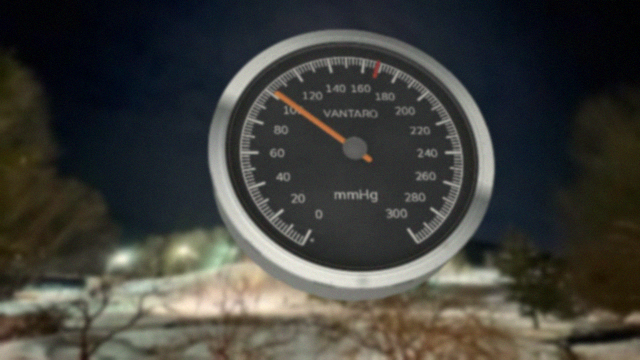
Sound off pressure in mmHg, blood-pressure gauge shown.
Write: 100 mmHg
